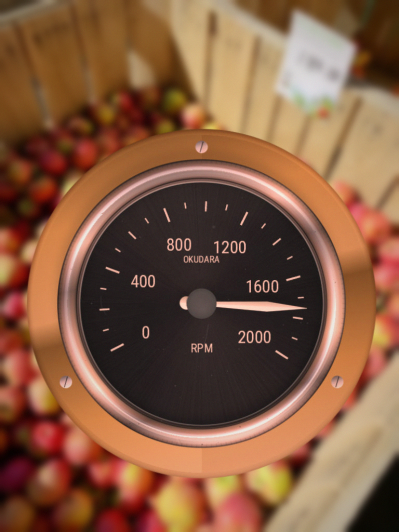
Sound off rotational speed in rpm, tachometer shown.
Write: 1750 rpm
